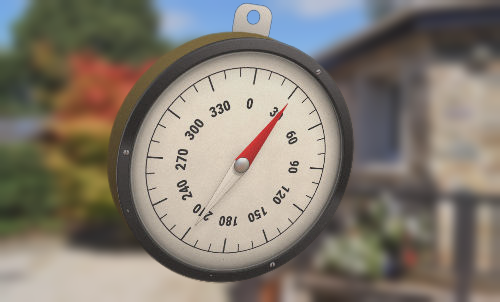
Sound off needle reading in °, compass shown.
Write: 30 °
